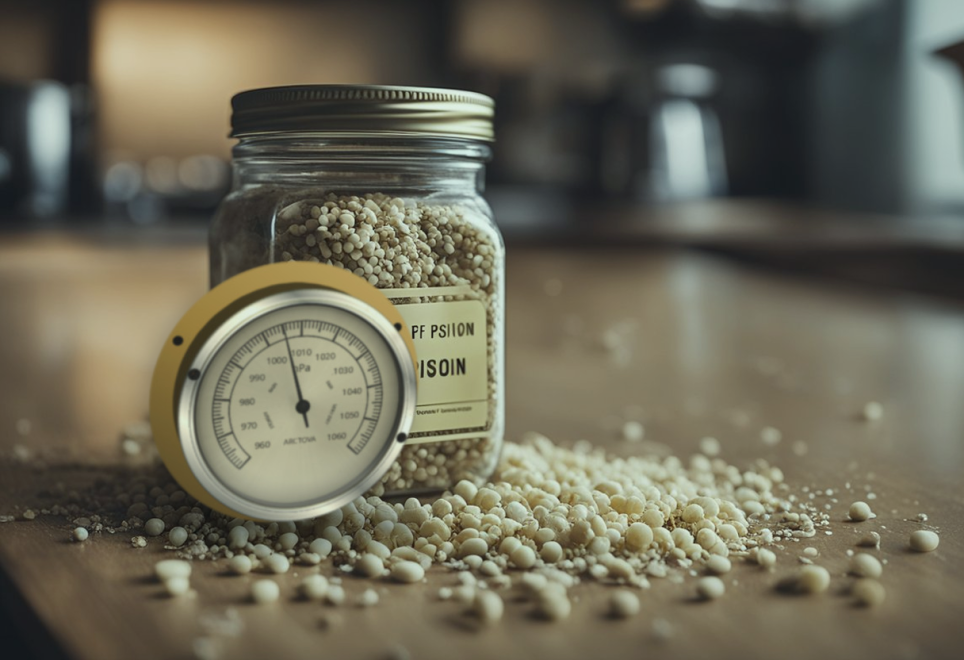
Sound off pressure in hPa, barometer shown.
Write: 1005 hPa
